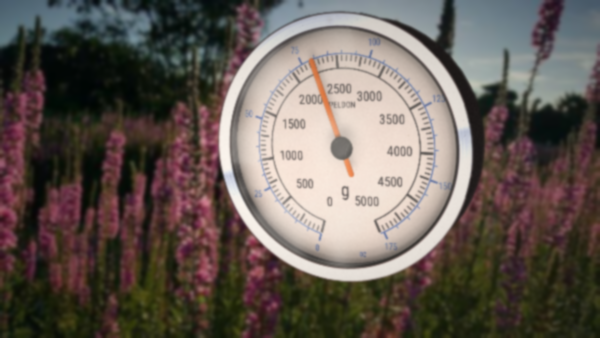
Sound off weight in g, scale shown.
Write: 2250 g
